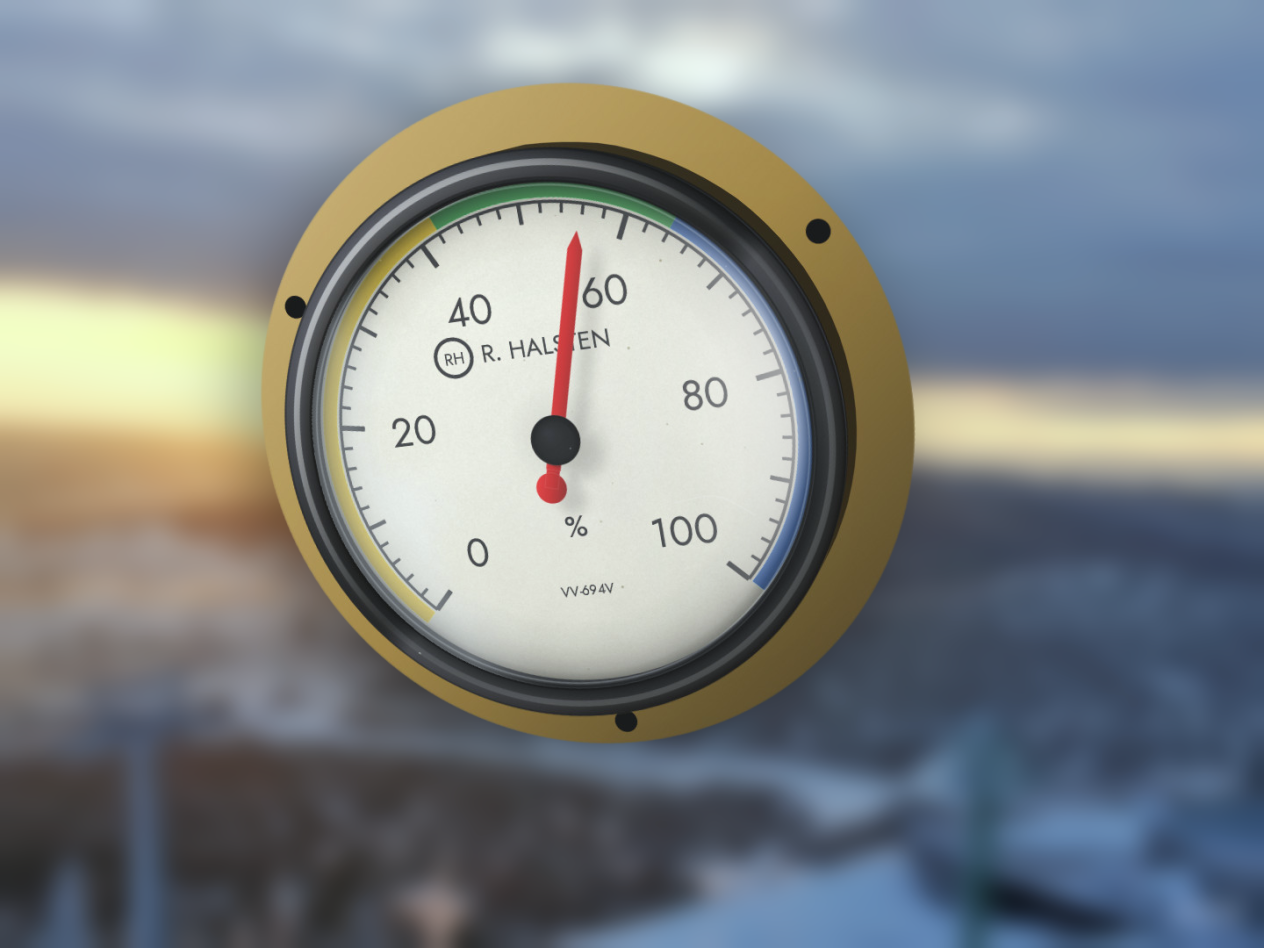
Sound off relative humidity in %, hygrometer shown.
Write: 56 %
